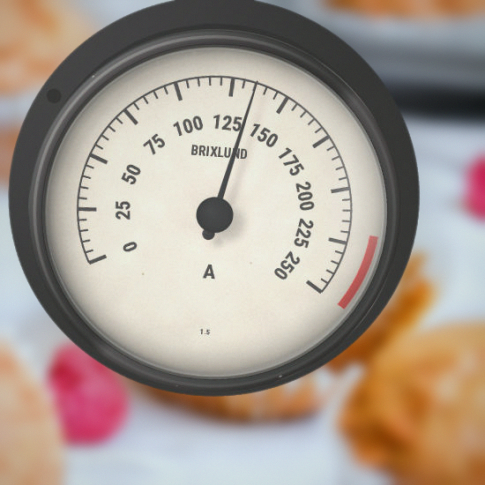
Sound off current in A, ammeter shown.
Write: 135 A
